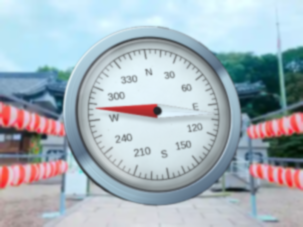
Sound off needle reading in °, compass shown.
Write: 280 °
